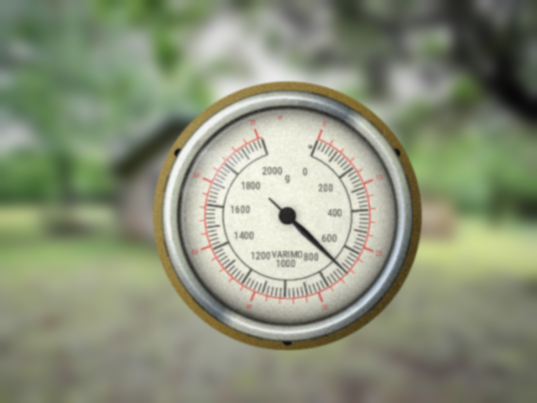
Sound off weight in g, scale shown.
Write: 700 g
